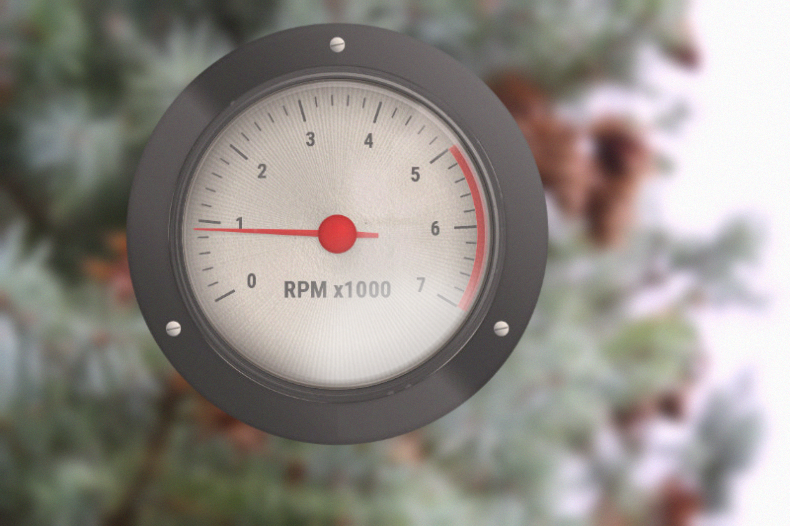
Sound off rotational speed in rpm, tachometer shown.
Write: 900 rpm
